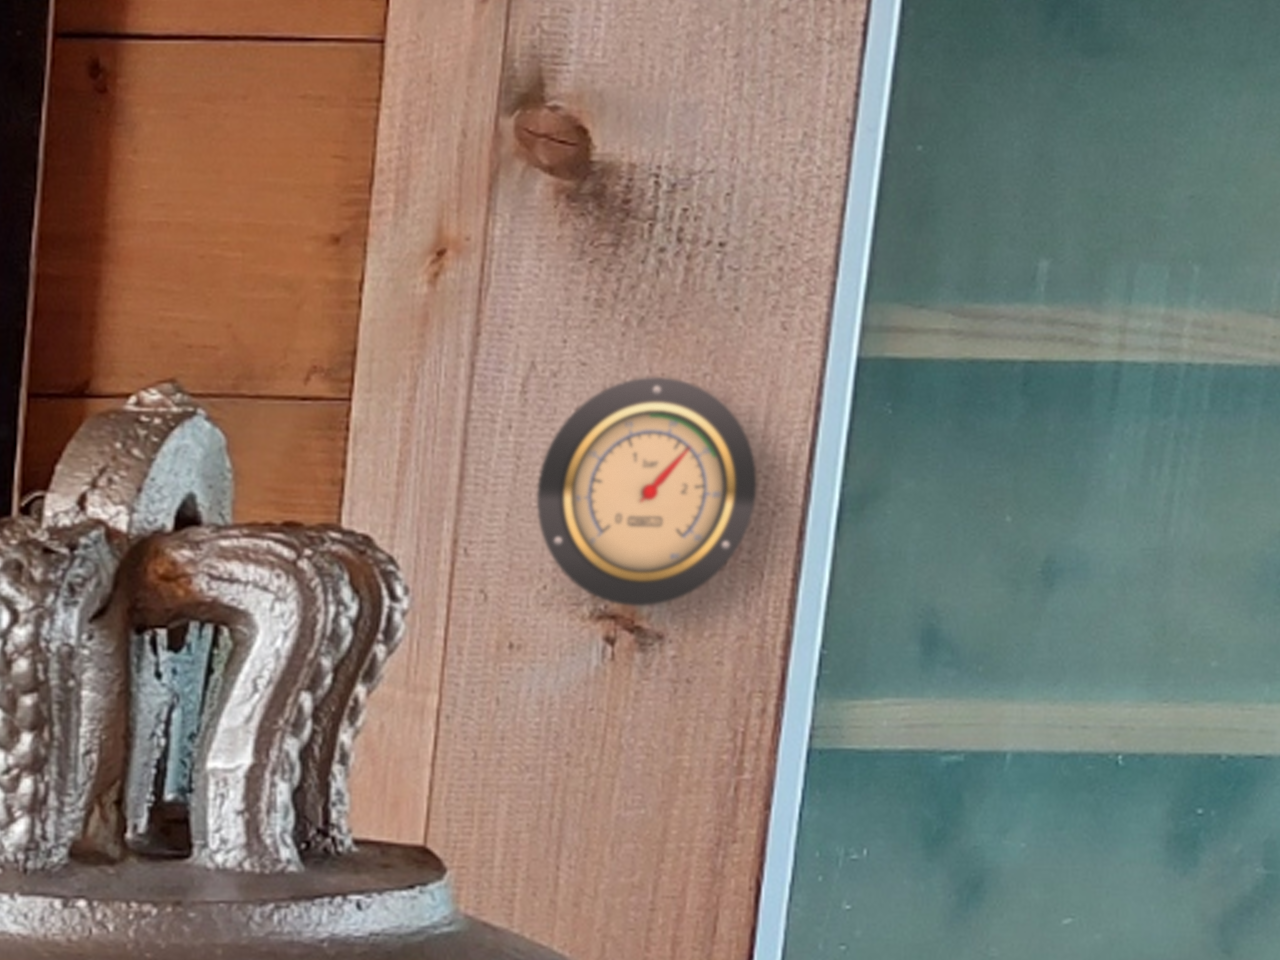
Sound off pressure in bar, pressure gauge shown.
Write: 1.6 bar
